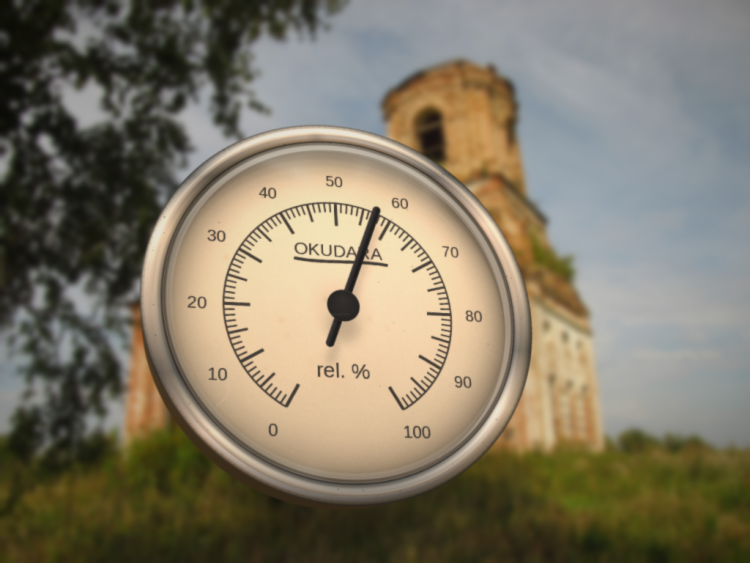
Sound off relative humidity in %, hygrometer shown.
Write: 57 %
